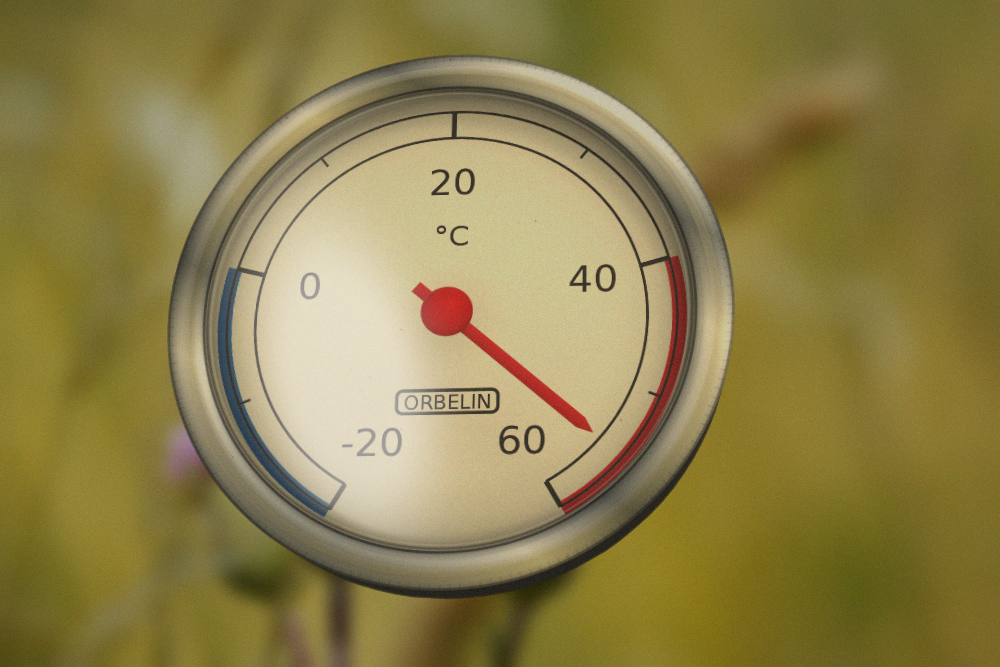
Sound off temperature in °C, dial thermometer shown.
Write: 55 °C
